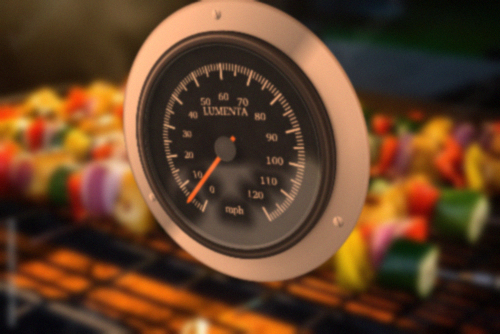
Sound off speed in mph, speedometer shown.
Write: 5 mph
